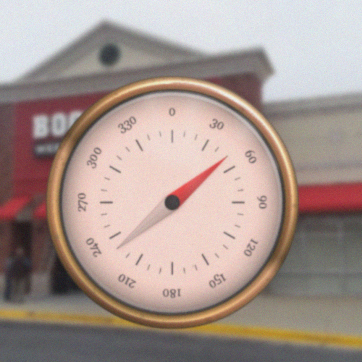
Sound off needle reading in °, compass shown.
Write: 50 °
